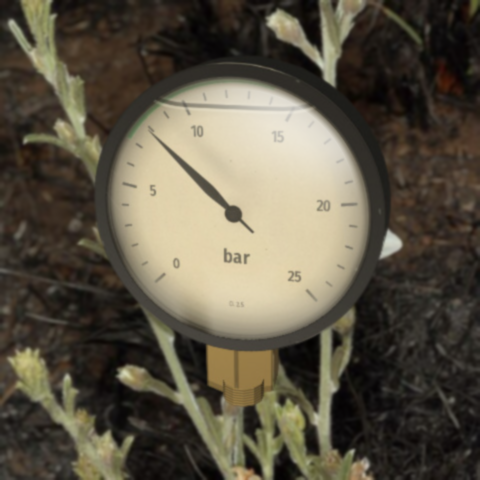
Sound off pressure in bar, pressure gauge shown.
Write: 8 bar
